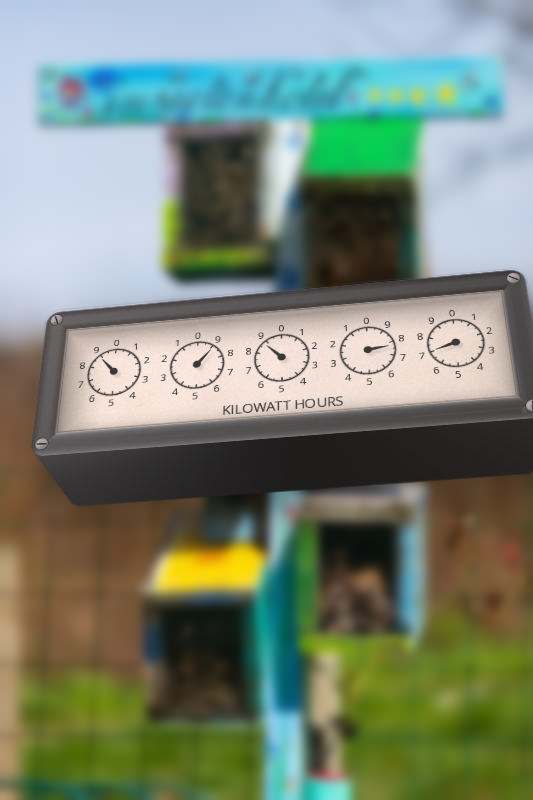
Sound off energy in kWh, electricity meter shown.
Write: 88877 kWh
